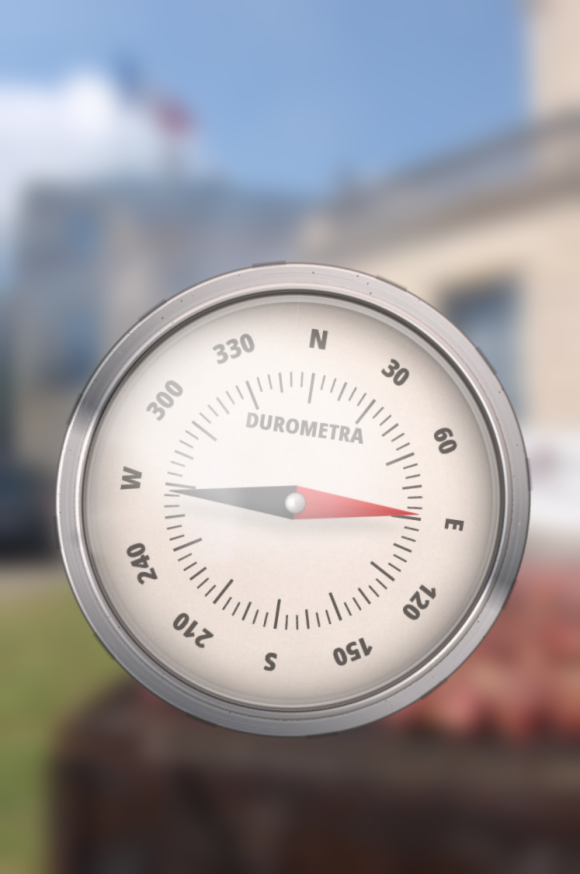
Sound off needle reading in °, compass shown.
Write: 87.5 °
